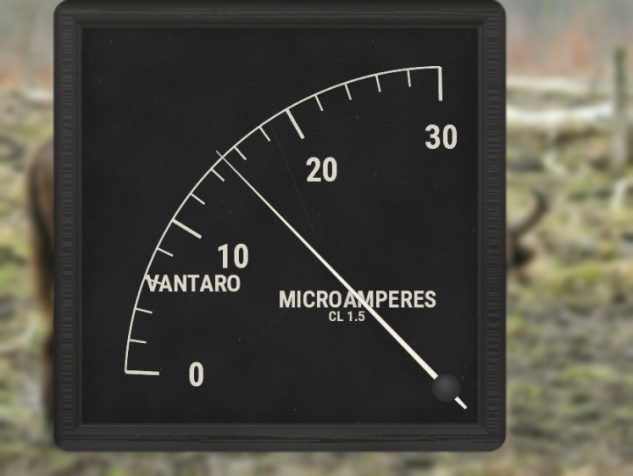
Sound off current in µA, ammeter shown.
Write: 15 µA
